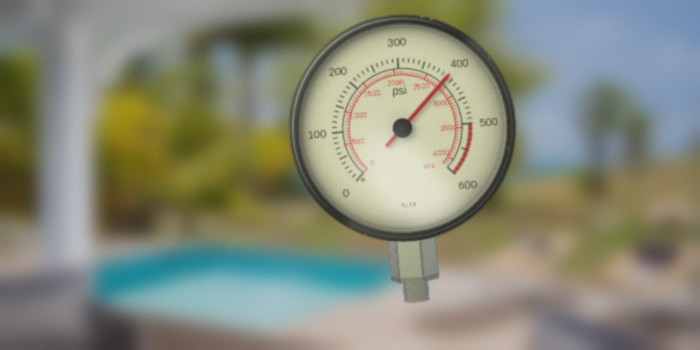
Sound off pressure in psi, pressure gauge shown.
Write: 400 psi
